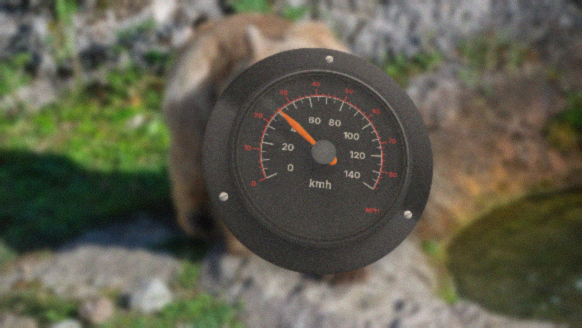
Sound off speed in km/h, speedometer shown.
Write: 40 km/h
